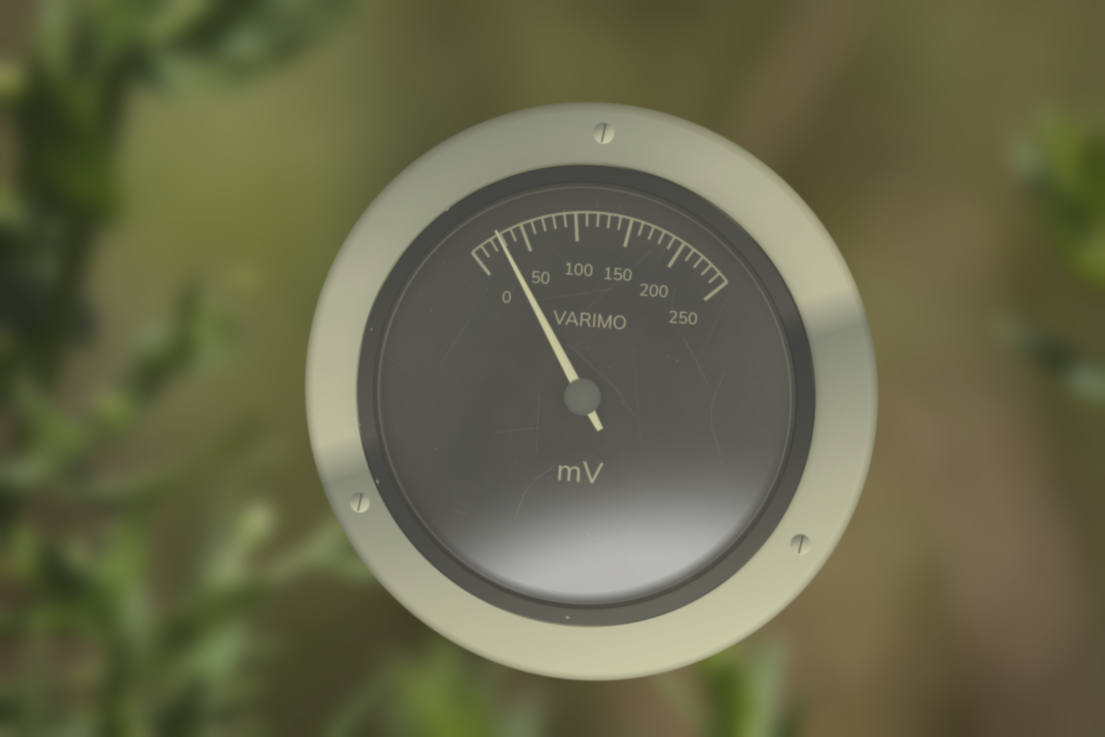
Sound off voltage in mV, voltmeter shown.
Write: 30 mV
